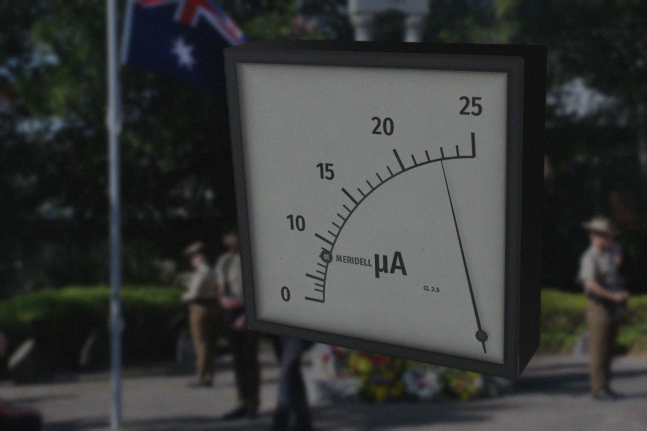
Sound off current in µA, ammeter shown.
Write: 23 µA
